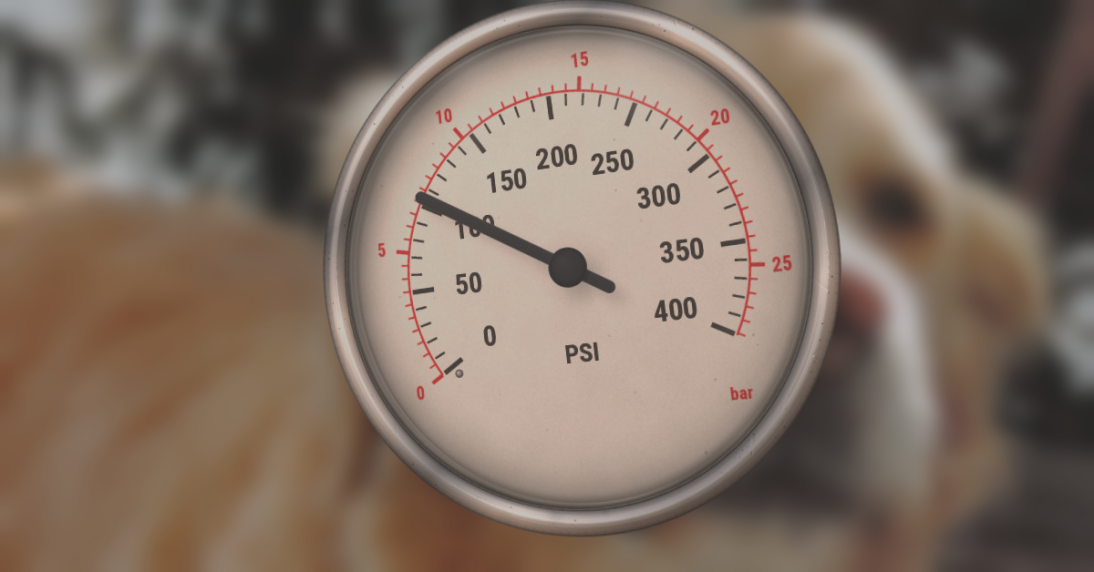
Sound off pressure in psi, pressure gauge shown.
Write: 105 psi
